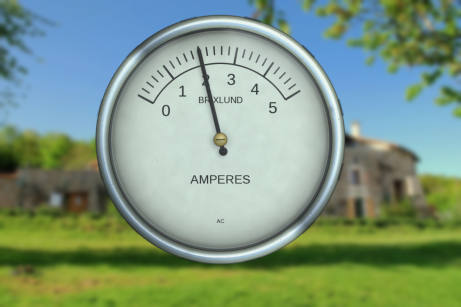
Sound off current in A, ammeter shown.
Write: 2 A
